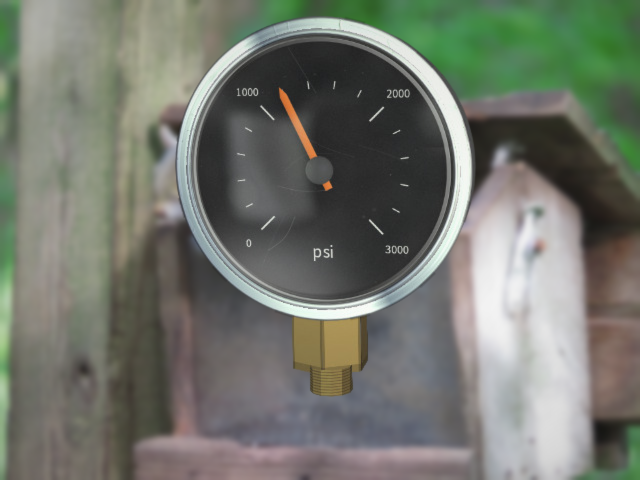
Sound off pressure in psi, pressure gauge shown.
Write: 1200 psi
